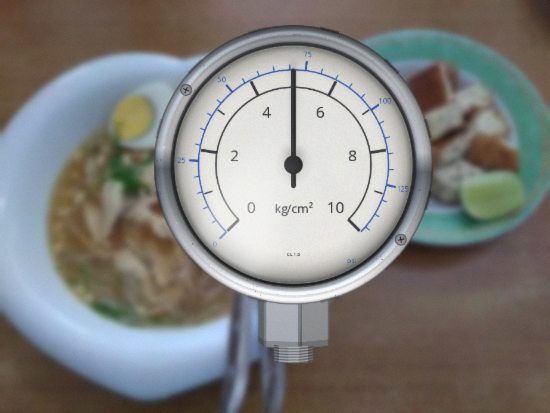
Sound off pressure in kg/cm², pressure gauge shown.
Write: 5 kg/cm²
